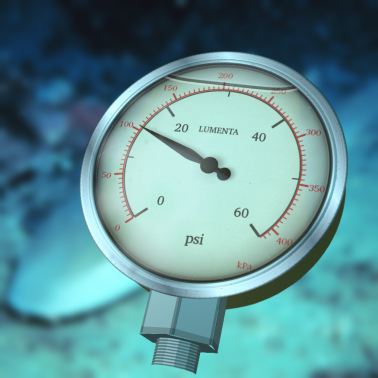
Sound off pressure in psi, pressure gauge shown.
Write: 15 psi
